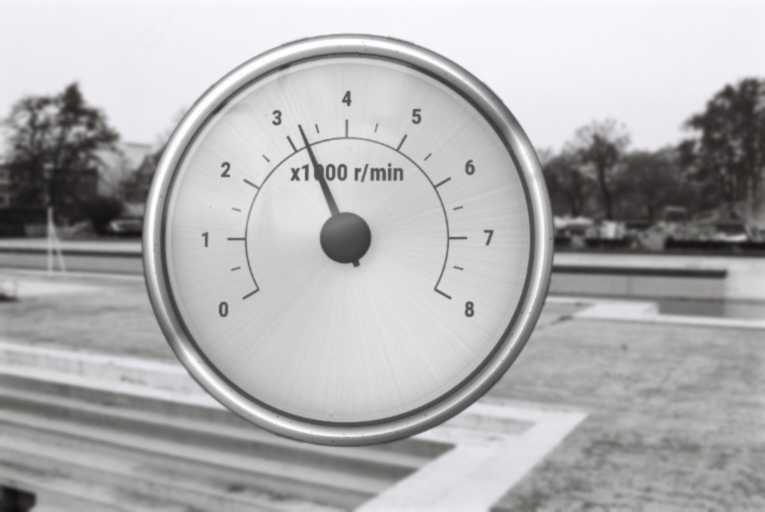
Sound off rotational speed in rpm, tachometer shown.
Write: 3250 rpm
